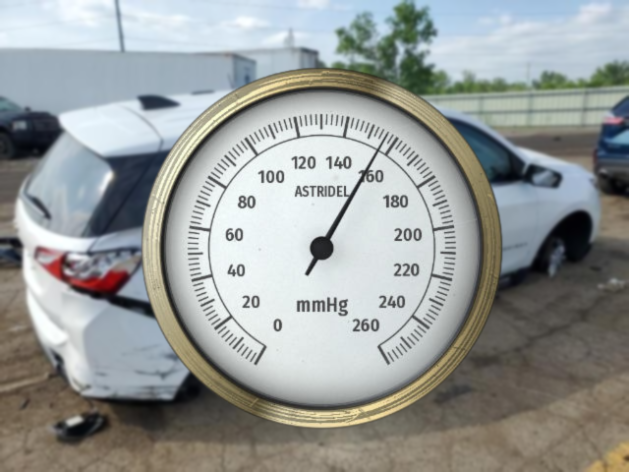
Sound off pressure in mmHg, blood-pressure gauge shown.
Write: 156 mmHg
